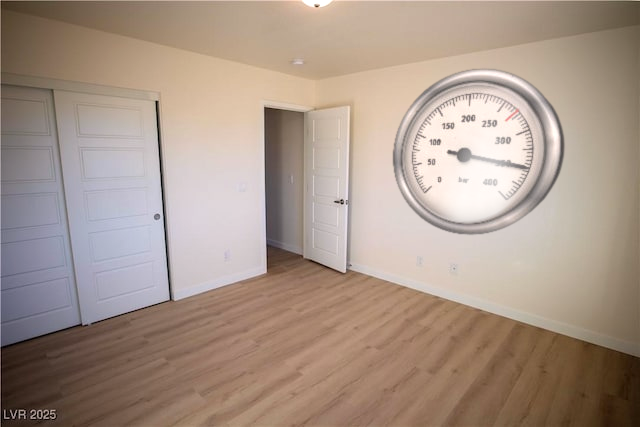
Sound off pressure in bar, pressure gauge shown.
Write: 350 bar
